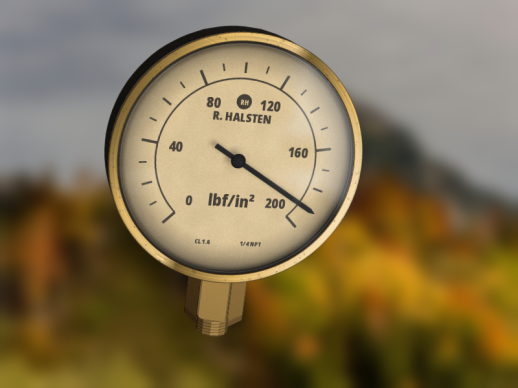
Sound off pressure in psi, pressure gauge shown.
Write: 190 psi
